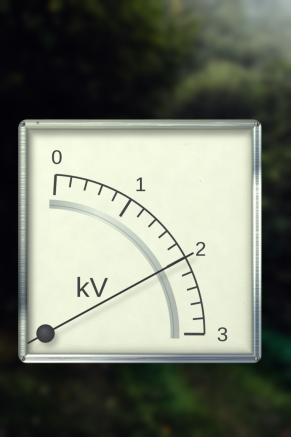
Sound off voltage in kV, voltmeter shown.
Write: 2 kV
